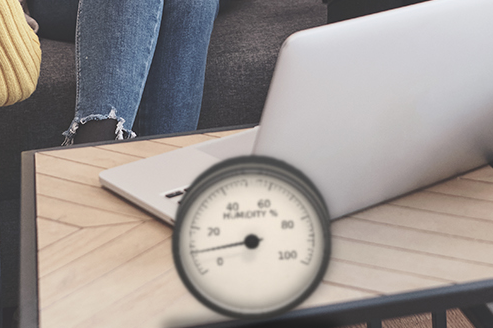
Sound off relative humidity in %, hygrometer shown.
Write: 10 %
